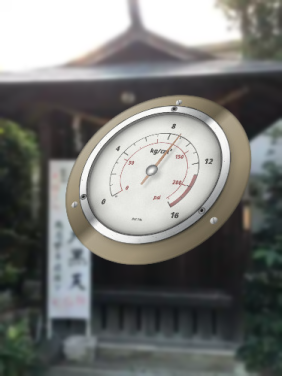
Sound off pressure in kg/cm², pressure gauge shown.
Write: 9 kg/cm²
